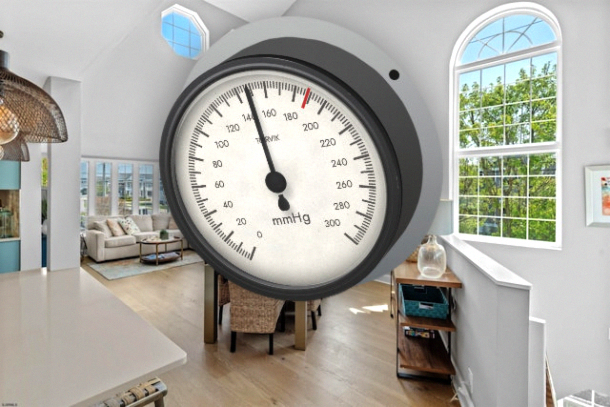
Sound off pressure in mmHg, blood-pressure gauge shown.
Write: 150 mmHg
